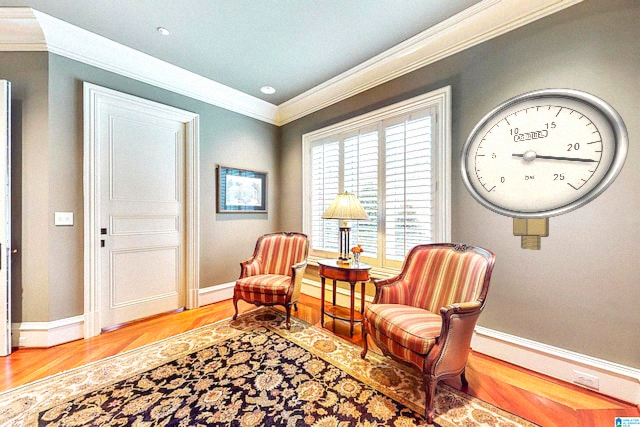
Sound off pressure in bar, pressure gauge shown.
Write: 22 bar
